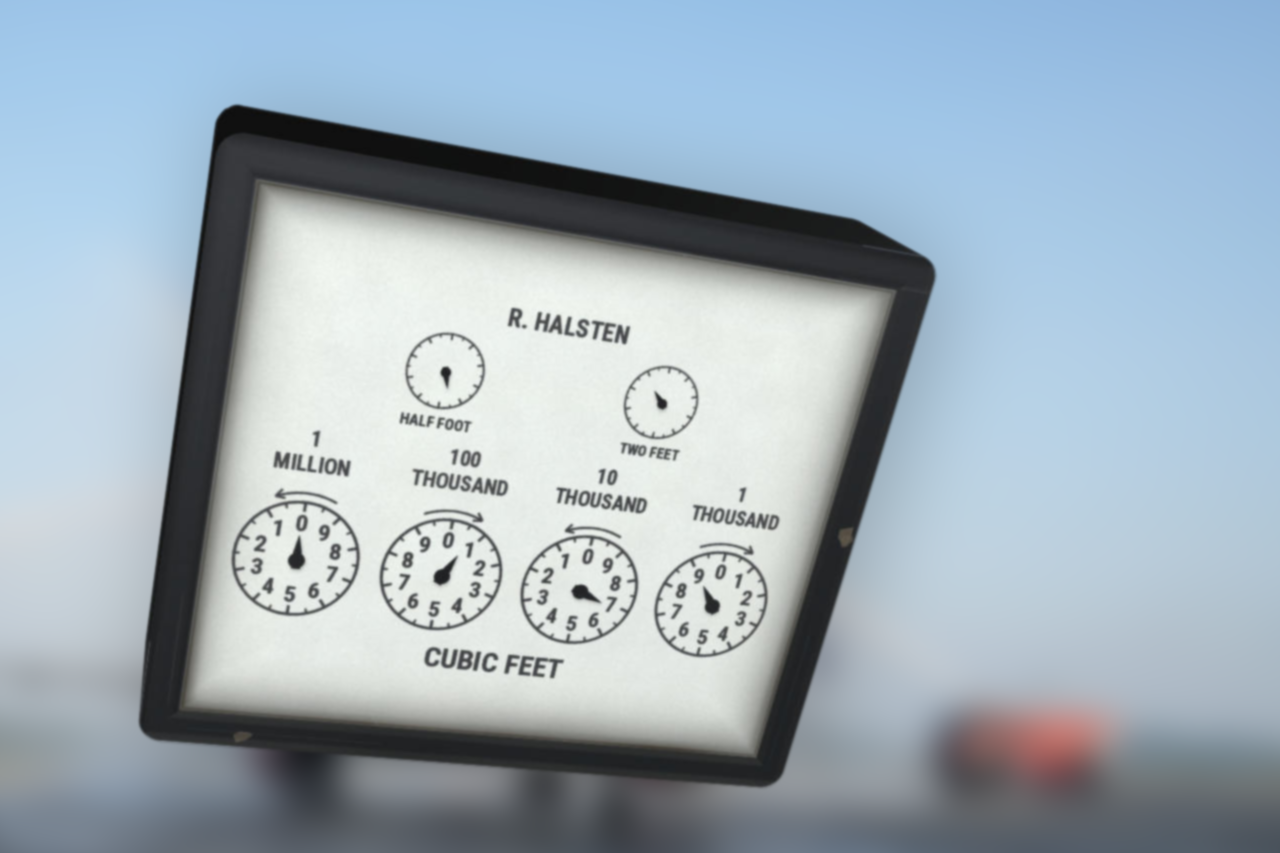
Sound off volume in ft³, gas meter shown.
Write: 6900 ft³
